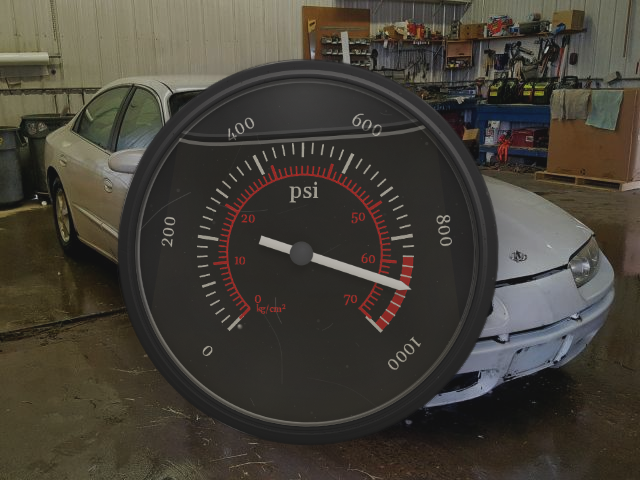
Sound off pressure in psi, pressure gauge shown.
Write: 900 psi
